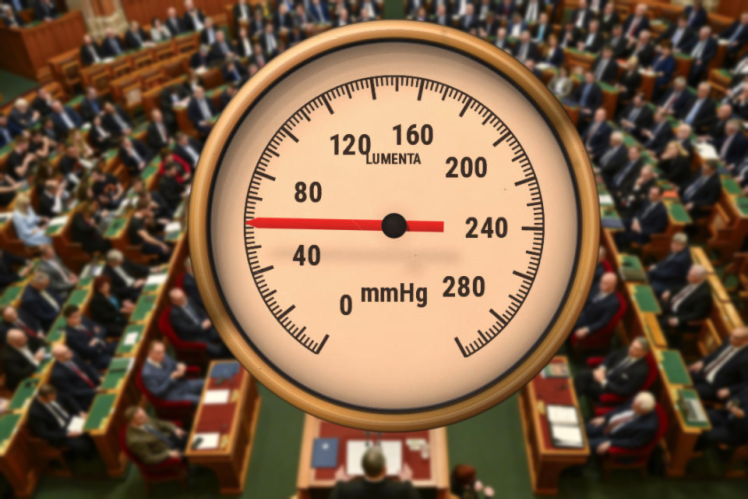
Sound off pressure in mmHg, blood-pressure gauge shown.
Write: 60 mmHg
